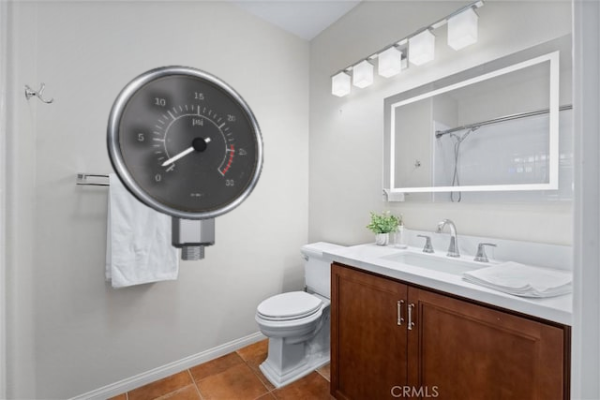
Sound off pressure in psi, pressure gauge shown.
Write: 1 psi
